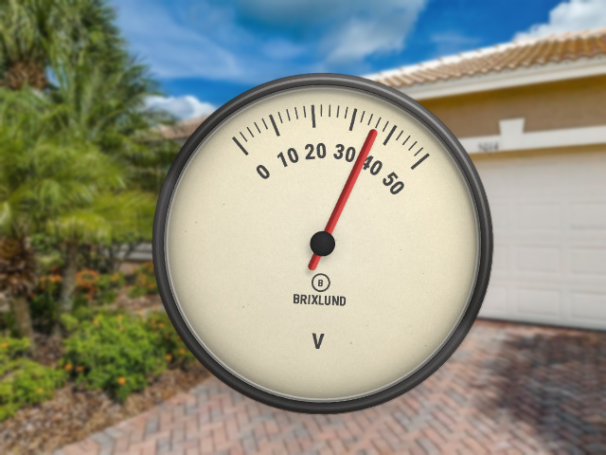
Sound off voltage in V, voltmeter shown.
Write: 36 V
